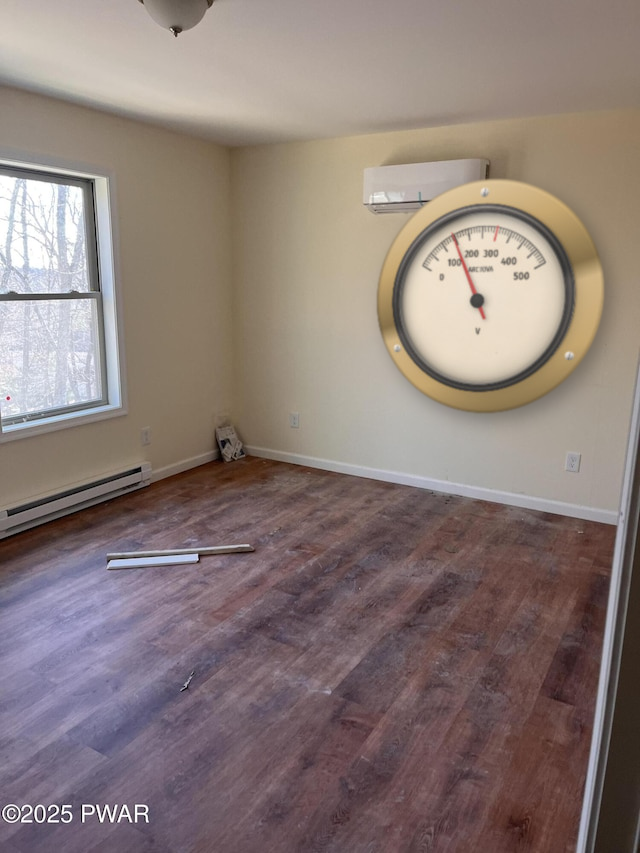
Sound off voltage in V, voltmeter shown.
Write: 150 V
